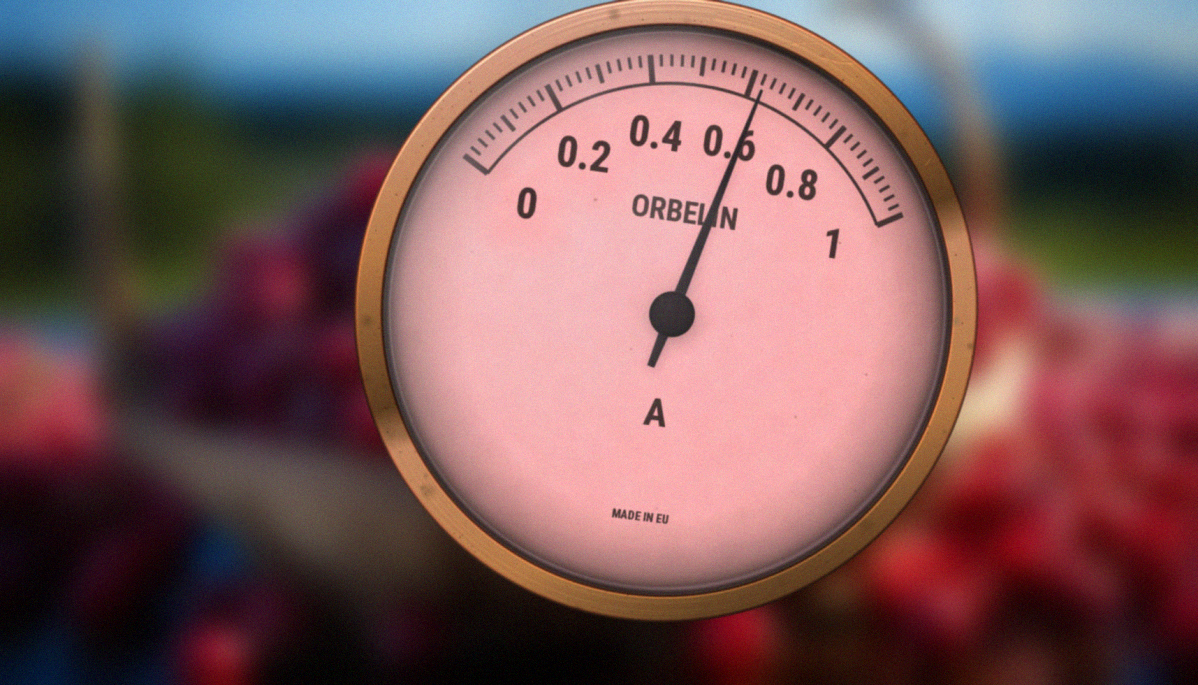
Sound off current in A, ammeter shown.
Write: 0.62 A
